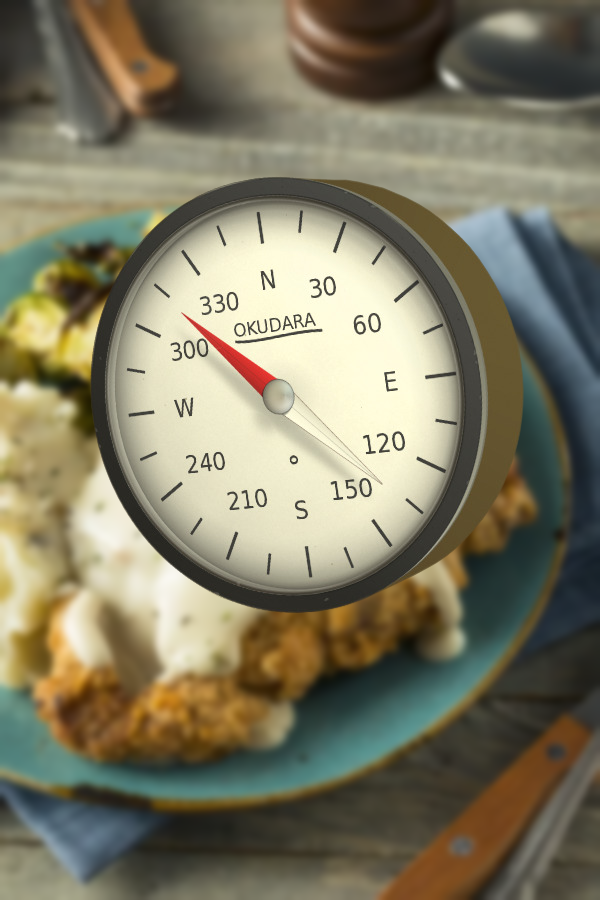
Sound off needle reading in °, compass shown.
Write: 315 °
